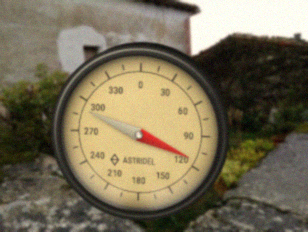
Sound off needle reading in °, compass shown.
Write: 112.5 °
